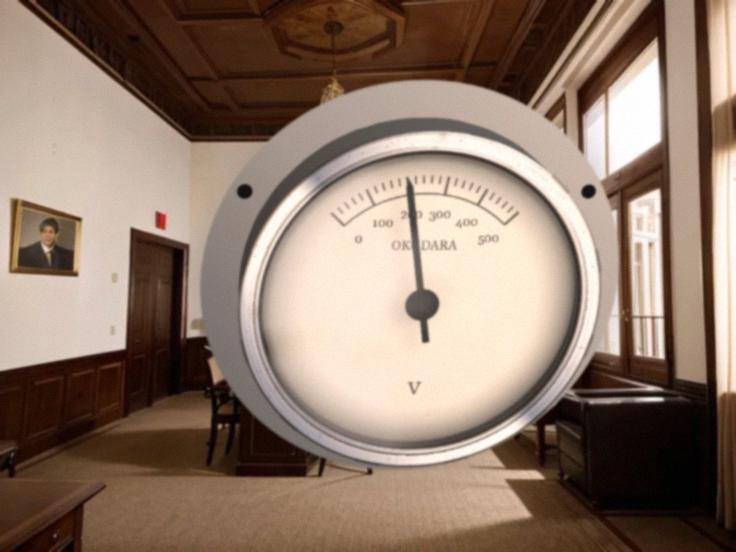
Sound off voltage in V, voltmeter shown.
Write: 200 V
